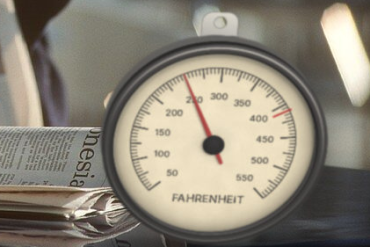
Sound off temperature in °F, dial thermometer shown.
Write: 250 °F
